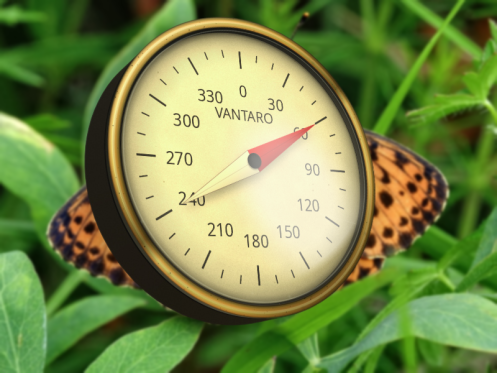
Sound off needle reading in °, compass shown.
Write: 60 °
